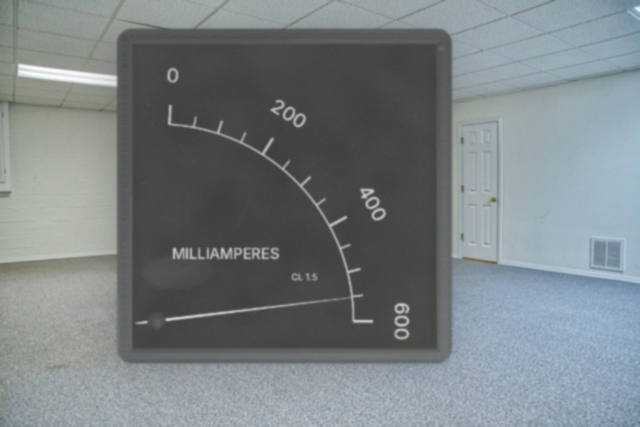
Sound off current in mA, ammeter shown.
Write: 550 mA
